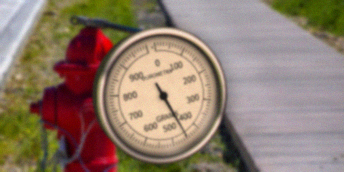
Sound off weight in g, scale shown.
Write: 450 g
